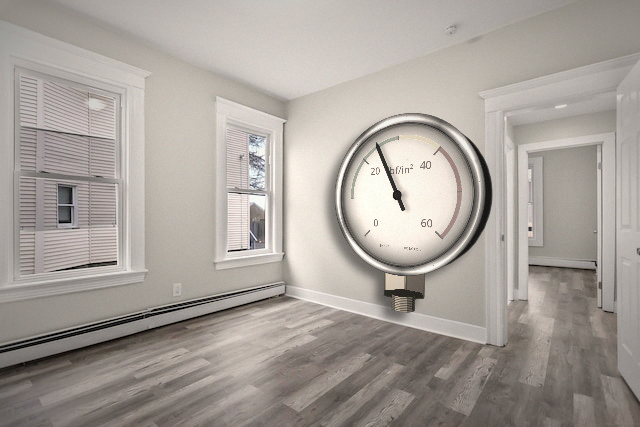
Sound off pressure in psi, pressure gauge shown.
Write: 25 psi
